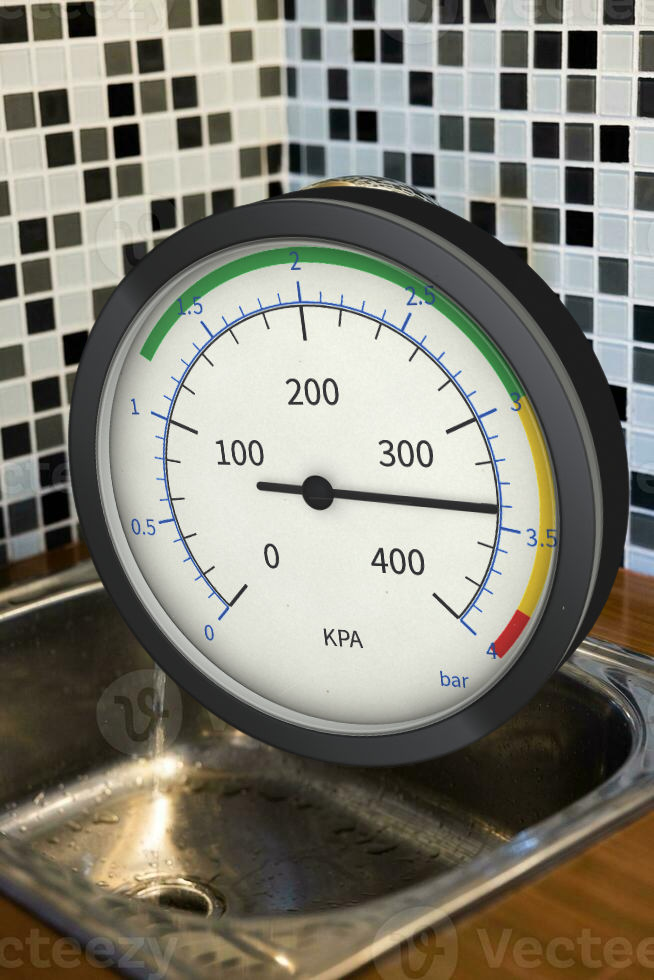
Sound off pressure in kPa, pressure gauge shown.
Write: 340 kPa
